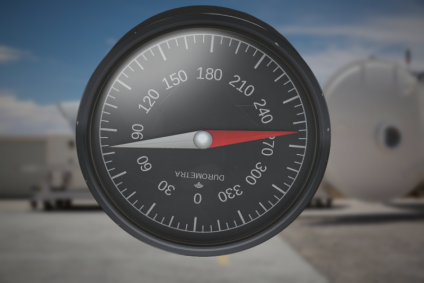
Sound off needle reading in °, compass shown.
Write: 260 °
